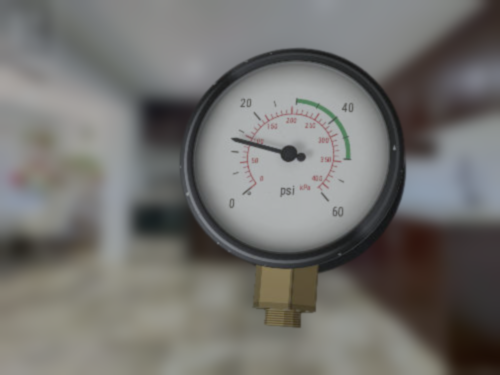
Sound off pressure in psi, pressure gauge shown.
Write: 12.5 psi
